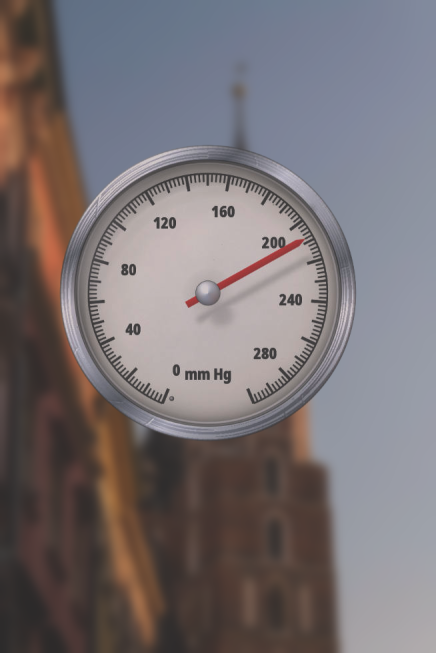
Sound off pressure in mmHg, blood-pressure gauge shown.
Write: 208 mmHg
